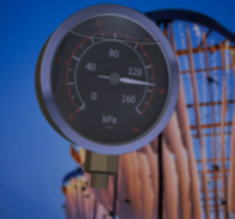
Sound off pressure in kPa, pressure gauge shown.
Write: 135 kPa
